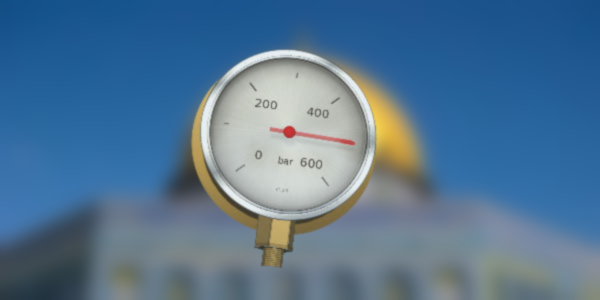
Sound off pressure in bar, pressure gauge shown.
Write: 500 bar
